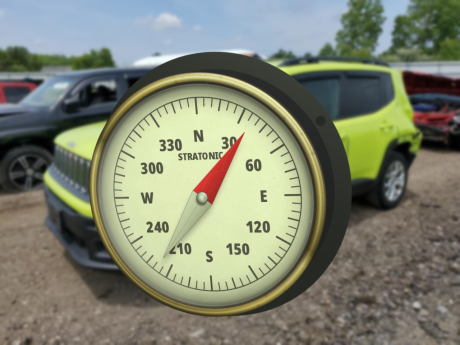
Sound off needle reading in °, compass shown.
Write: 37.5 °
